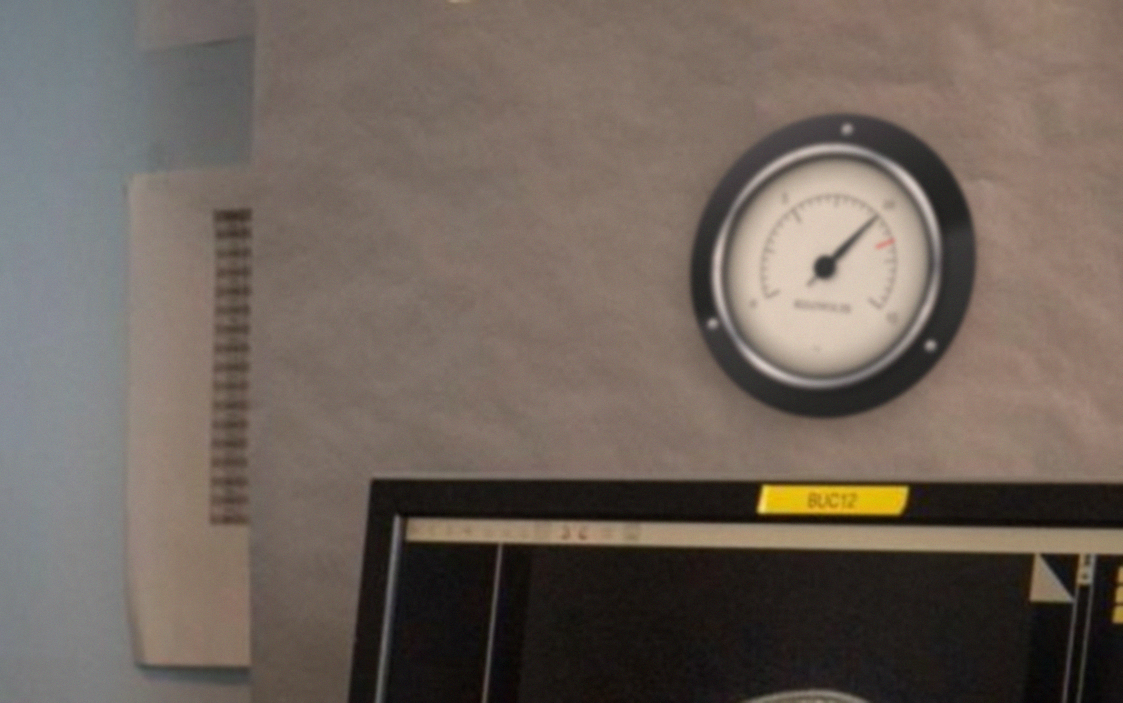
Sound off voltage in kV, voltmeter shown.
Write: 10 kV
